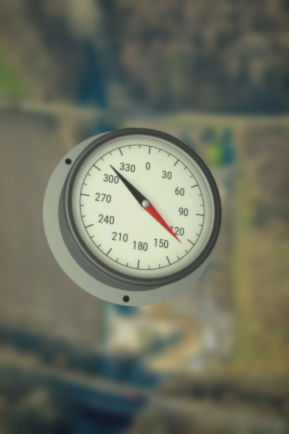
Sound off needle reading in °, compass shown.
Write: 130 °
